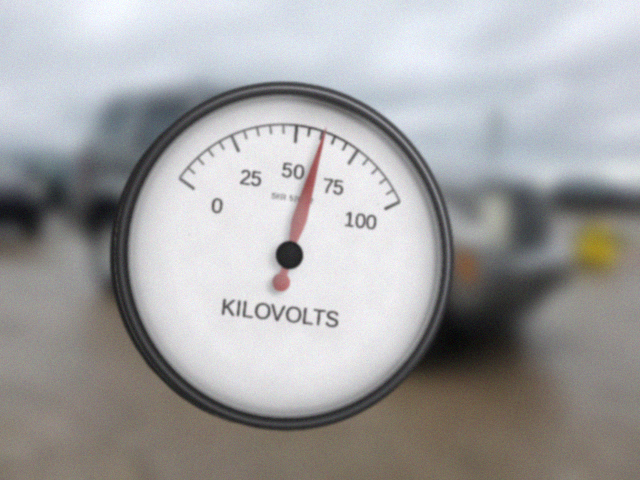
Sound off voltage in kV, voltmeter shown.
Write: 60 kV
